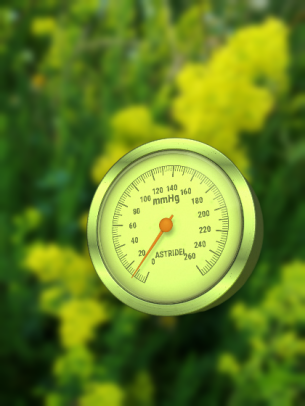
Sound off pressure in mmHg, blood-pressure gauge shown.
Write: 10 mmHg
